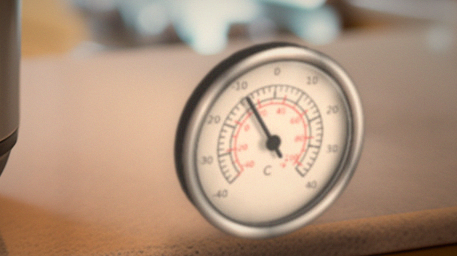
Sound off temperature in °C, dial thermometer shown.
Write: -10 °C
